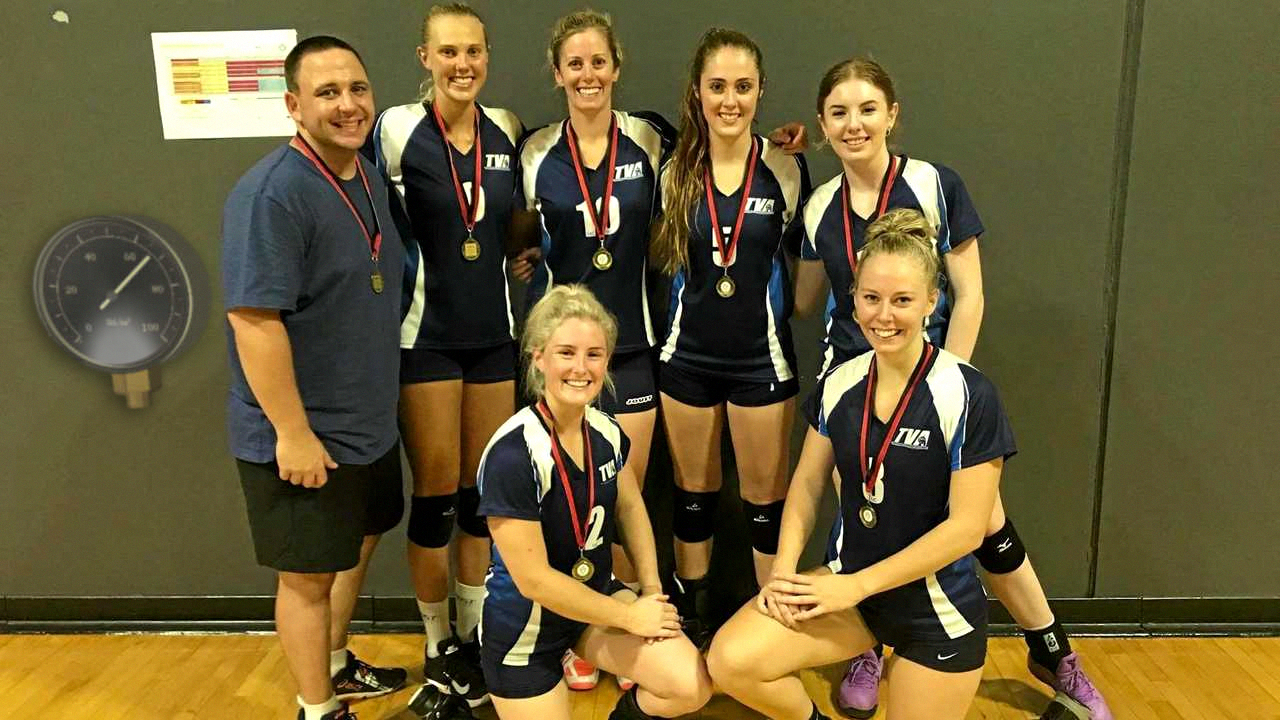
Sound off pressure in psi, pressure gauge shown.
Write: 67.5 psi
